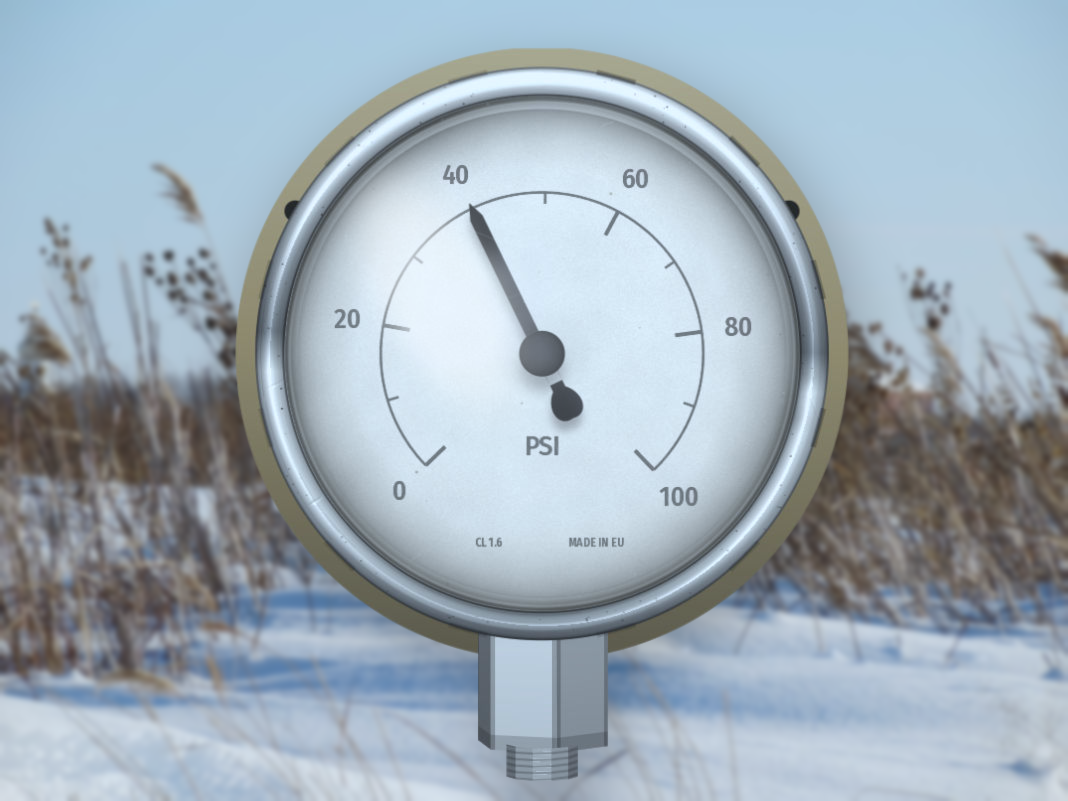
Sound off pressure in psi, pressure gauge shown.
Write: 40 psi
